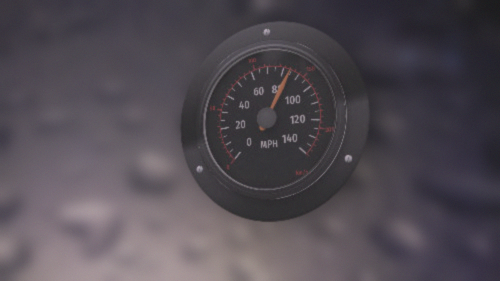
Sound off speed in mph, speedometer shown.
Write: 85 mph
